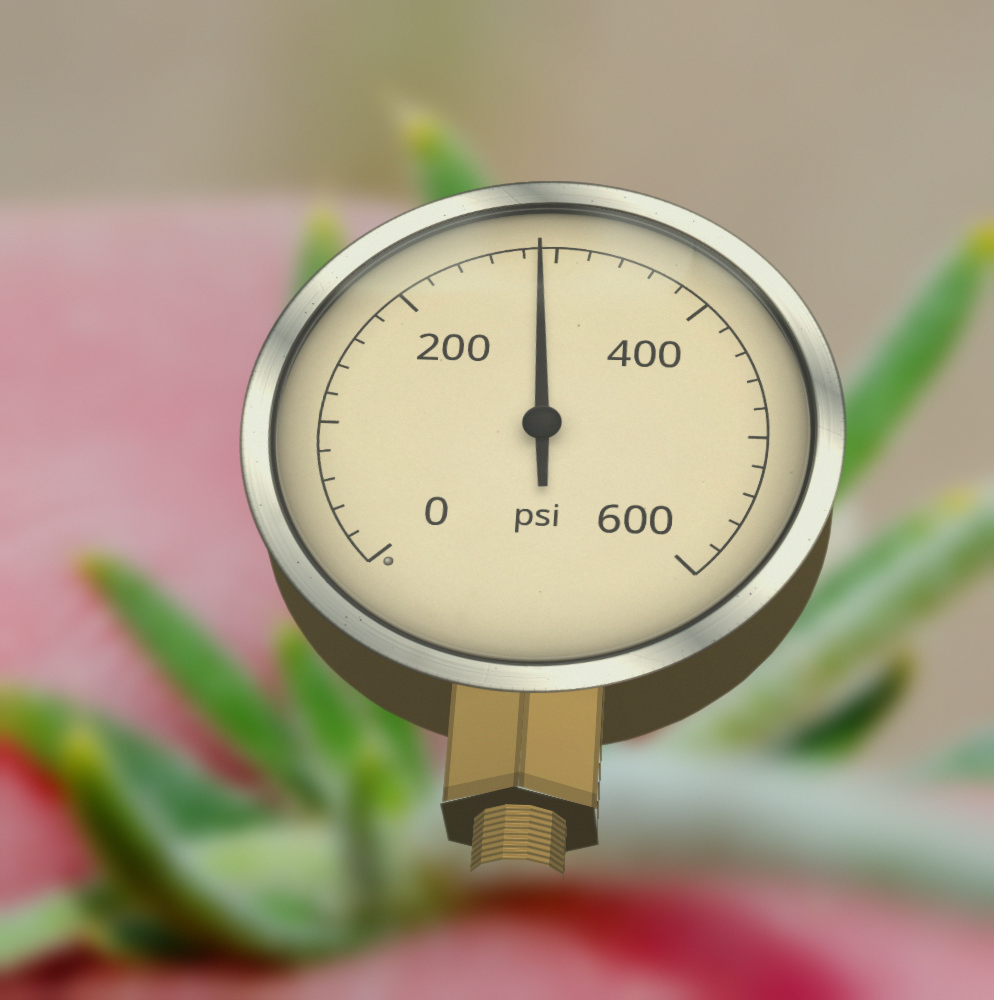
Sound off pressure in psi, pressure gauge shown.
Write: 290 psi
